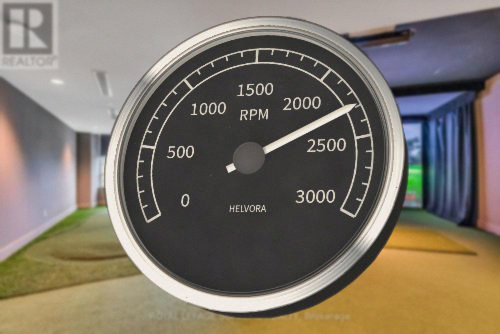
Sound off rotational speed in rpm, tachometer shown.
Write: 2300 rpm
